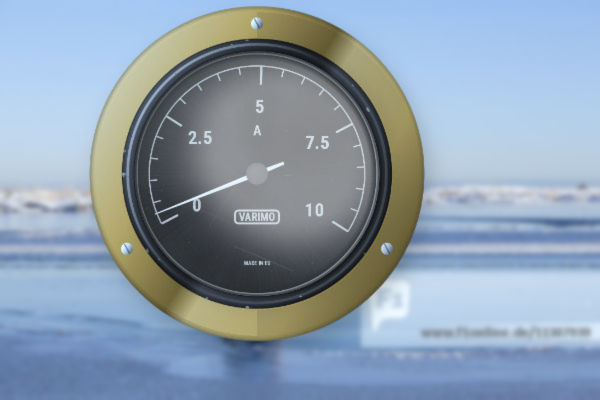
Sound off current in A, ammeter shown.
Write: 0.25 A
